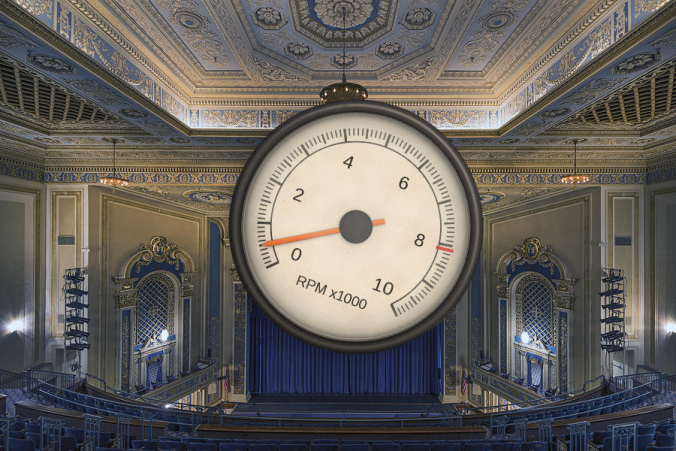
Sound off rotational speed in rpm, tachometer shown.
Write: 500 rpm
